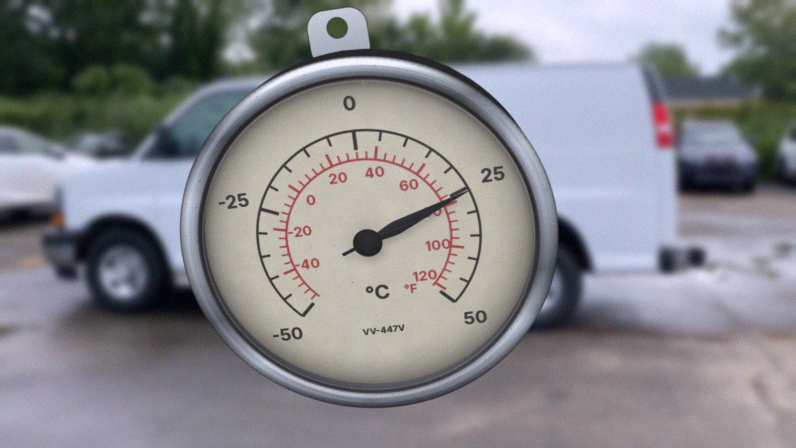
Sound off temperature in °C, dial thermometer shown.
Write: 25 °C
